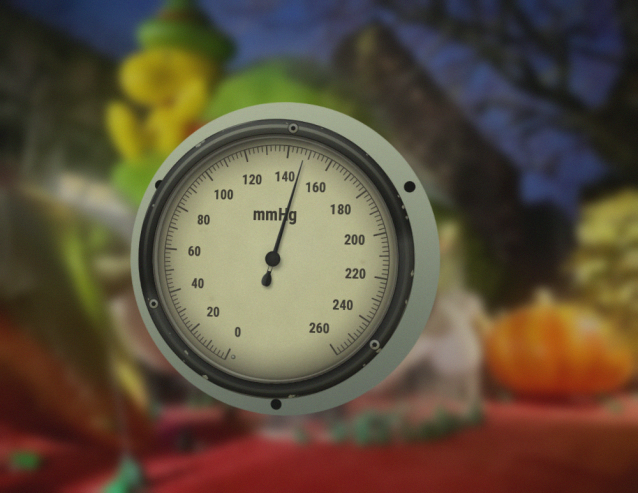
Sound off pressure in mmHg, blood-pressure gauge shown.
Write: 148 mmHg
